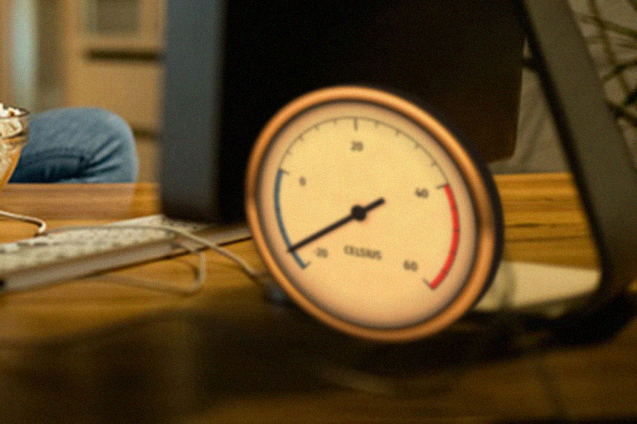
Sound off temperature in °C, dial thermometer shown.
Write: -16 °C
